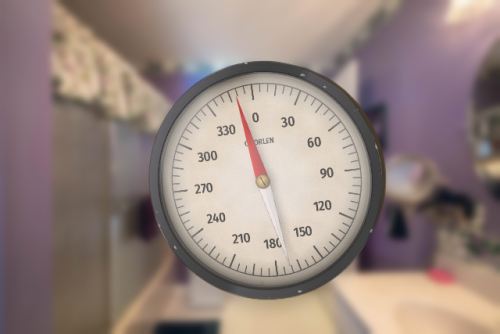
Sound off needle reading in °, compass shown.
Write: 350 °
